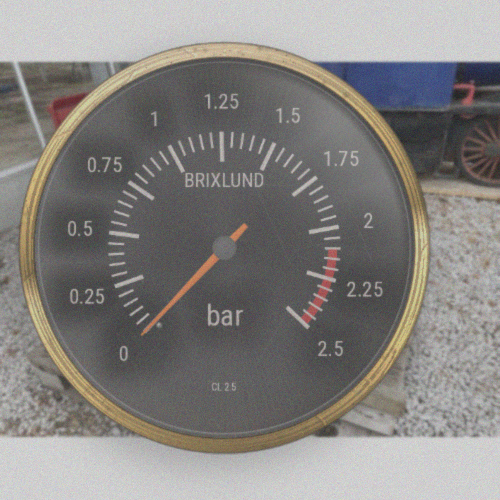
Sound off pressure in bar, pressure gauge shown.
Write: 0 bar
